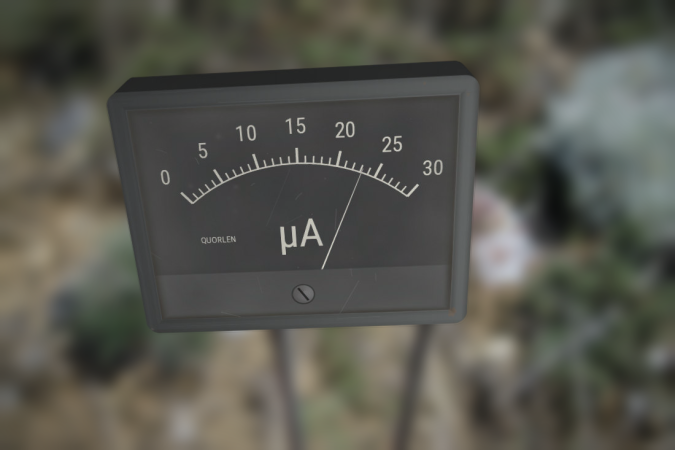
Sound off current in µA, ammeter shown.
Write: 23 µA
